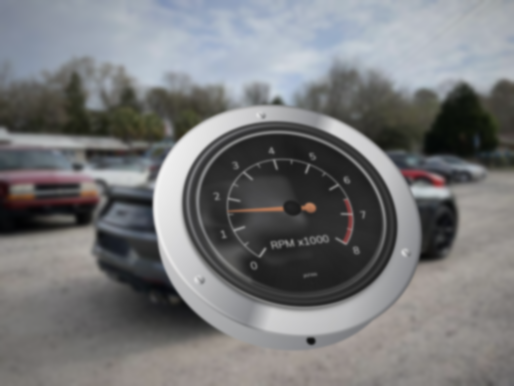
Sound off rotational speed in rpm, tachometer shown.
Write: 1500 rpm
